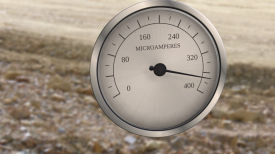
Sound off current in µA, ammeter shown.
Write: 370 µA
